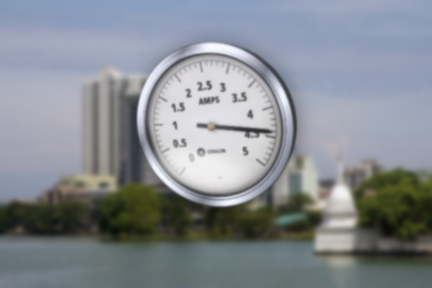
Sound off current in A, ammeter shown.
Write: 4.4 A
